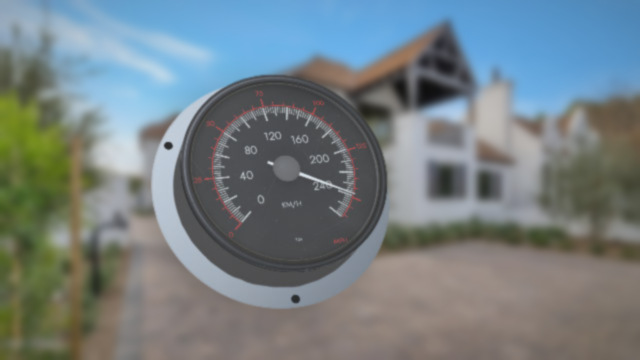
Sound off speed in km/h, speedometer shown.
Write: 240 km/h
